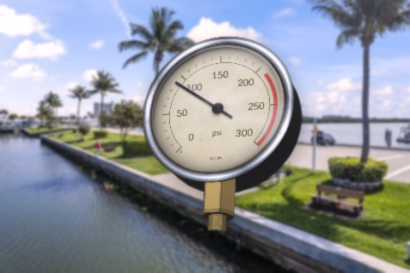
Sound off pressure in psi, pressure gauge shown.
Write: 90 psi
